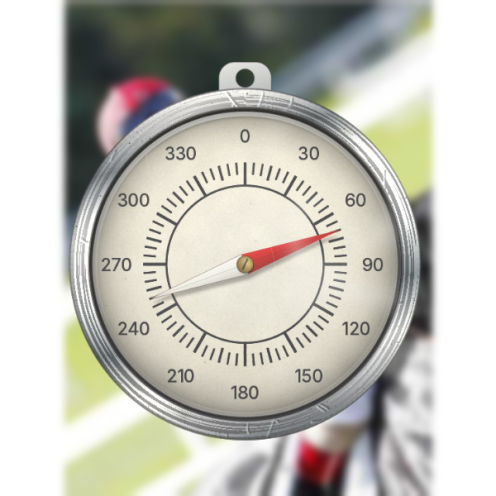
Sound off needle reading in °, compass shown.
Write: 70 °
